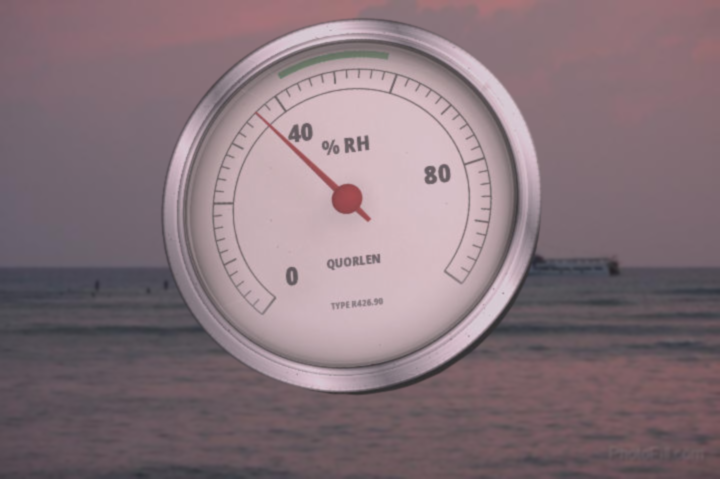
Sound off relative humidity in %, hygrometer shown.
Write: 36 %
